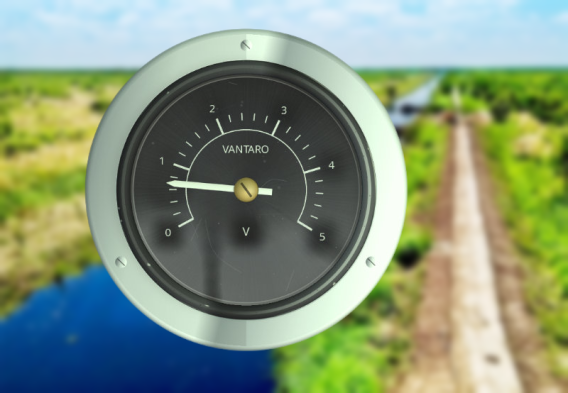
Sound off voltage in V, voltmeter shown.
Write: 0.7 V
